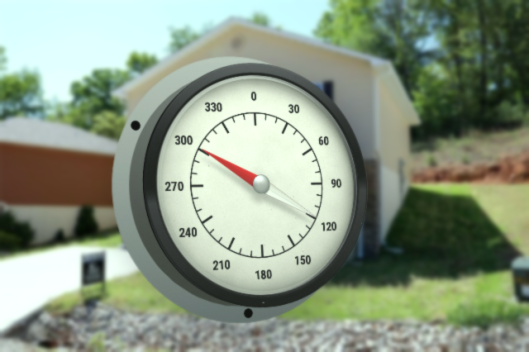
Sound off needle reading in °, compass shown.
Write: 300 °
